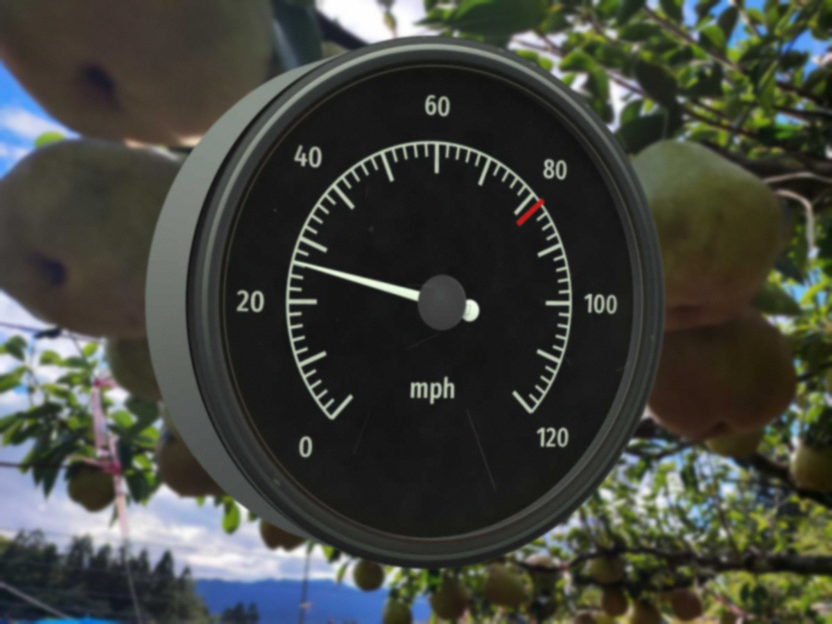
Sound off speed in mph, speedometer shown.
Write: 26 mph
